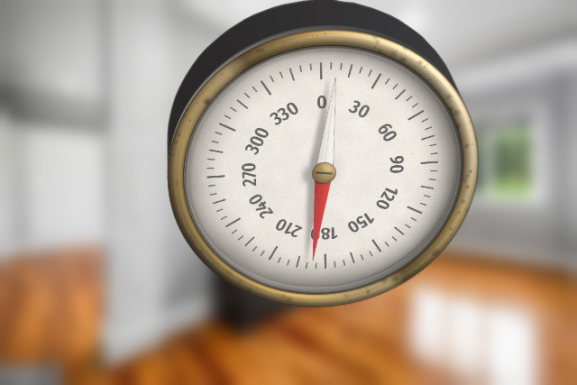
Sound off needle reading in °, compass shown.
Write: 187.5 °
